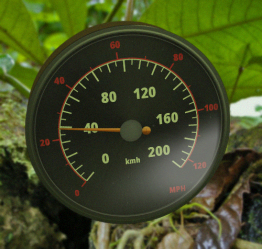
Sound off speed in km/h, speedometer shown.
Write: 40 km/h
